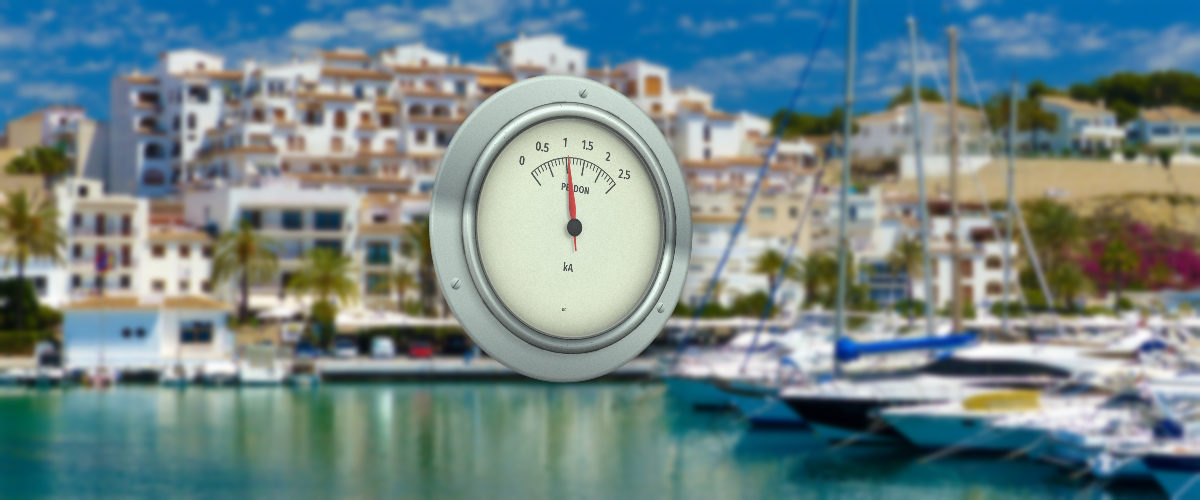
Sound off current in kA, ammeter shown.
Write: 1 kA
